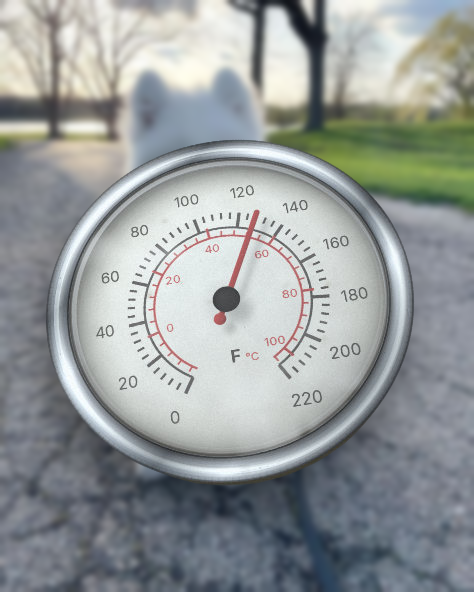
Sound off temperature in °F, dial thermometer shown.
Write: 128 °F
